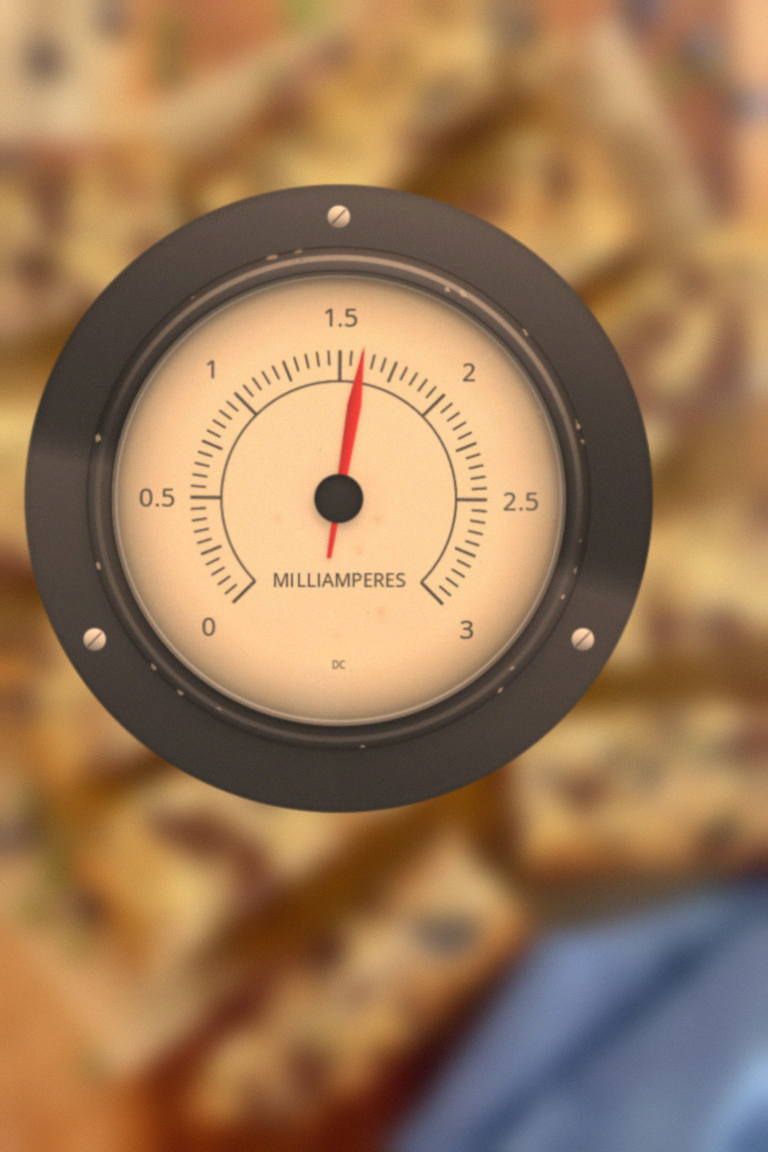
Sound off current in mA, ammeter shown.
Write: 1.6 mA
